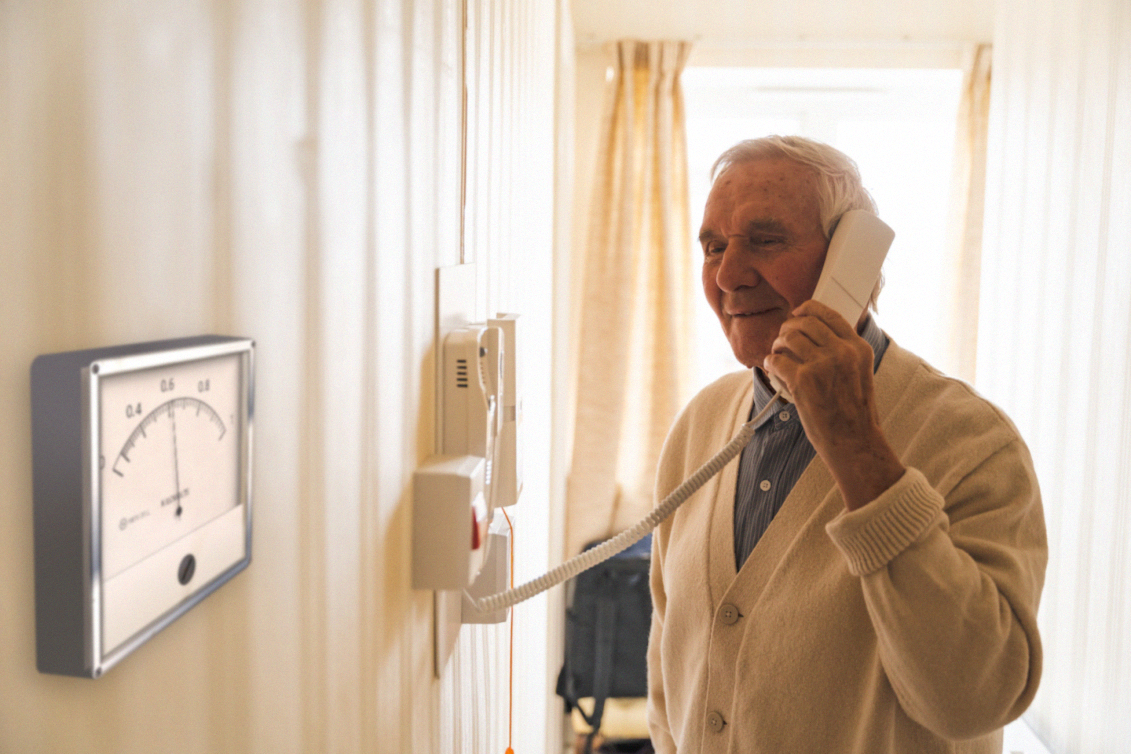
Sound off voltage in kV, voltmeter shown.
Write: 0.6 kV
